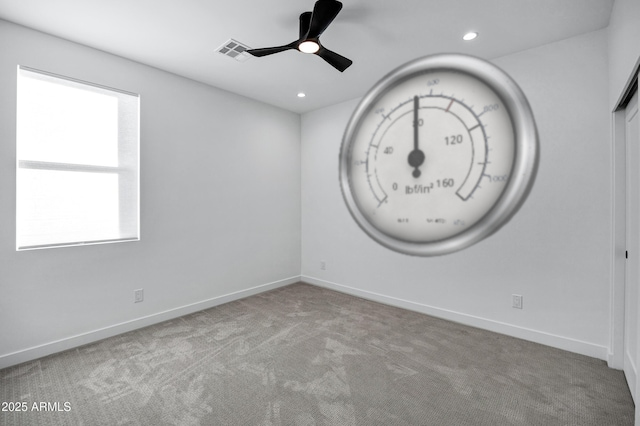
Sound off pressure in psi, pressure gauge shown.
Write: 80 psi
